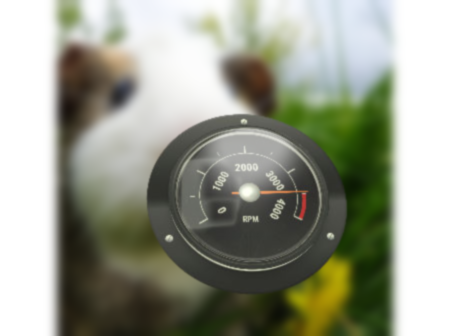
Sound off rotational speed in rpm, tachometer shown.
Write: 3500 rpm
